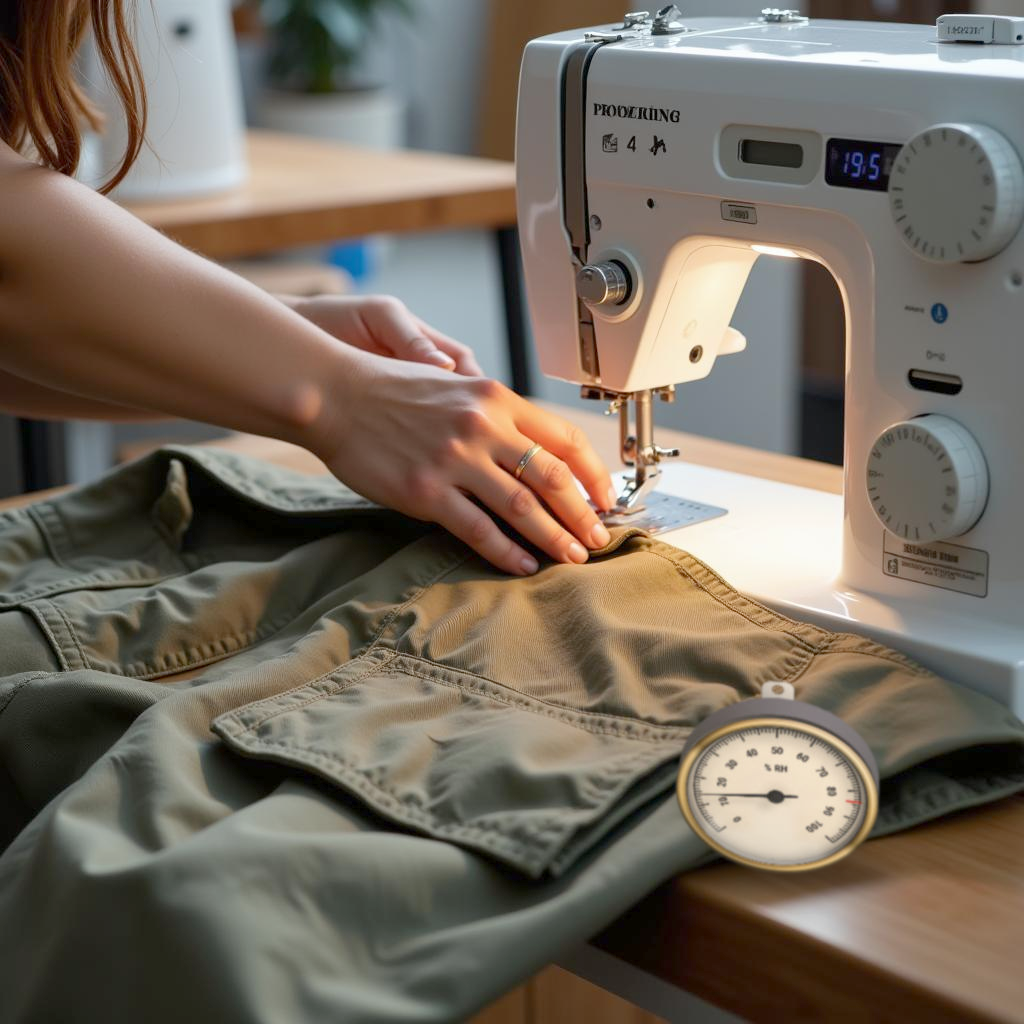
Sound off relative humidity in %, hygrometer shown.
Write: 15 %
